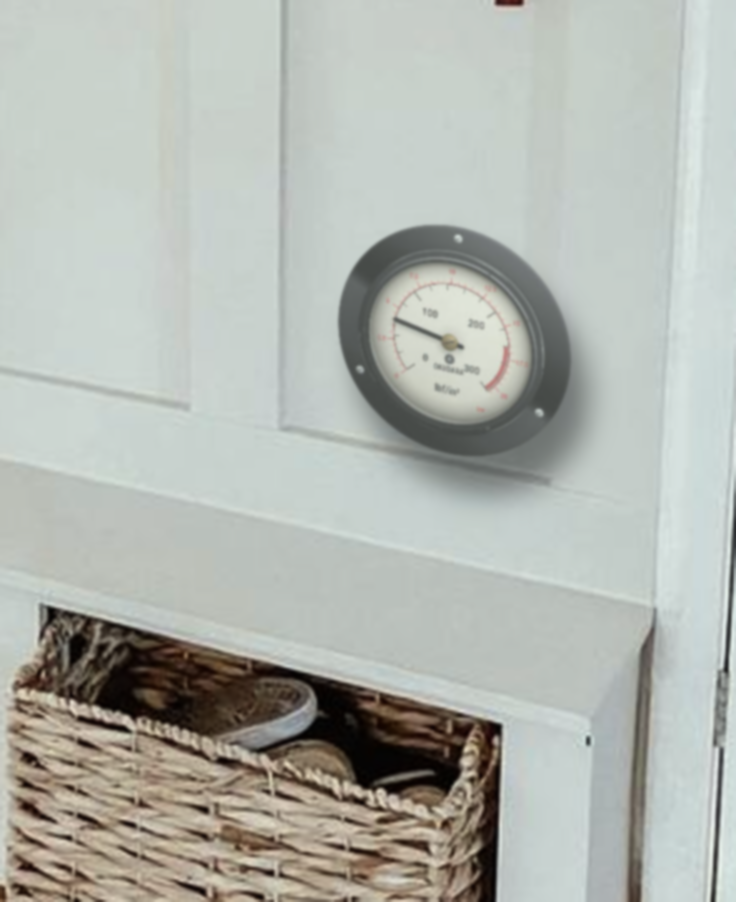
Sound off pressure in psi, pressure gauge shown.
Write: 60 psi
